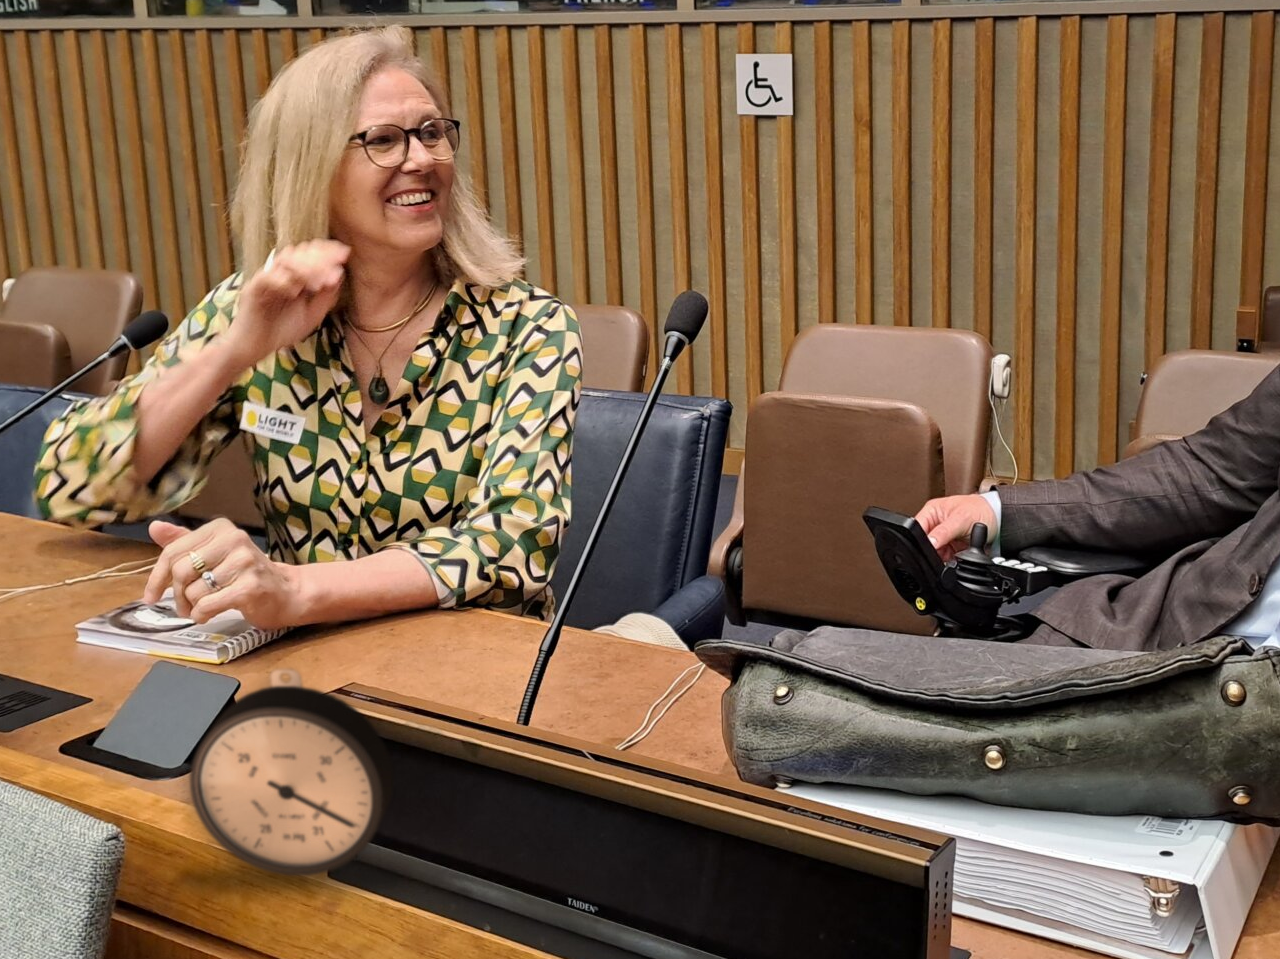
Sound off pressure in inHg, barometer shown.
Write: 30.7 inHg
